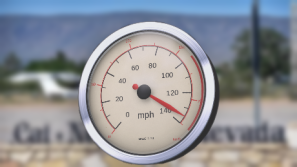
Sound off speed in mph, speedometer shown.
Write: 135 mph
